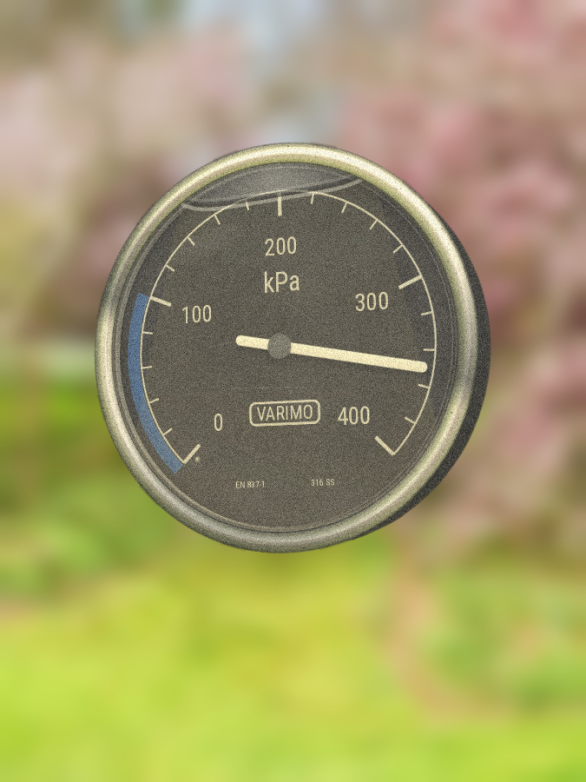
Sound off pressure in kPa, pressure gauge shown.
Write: 350 kPa
